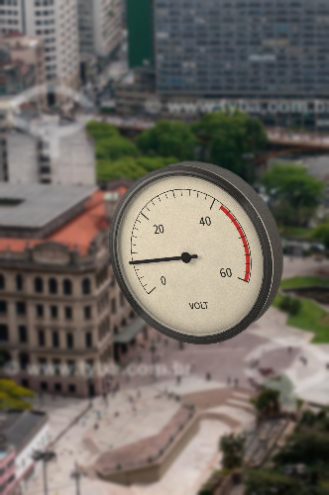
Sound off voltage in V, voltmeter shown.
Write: 8 V
